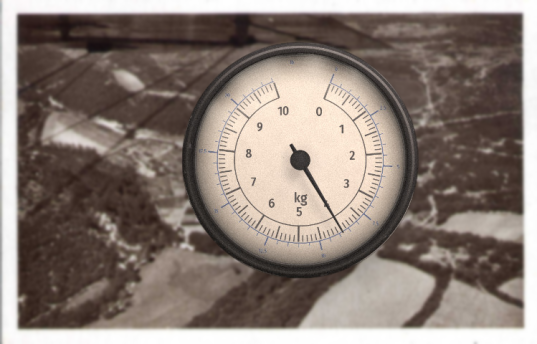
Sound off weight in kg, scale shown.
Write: 4 kg
